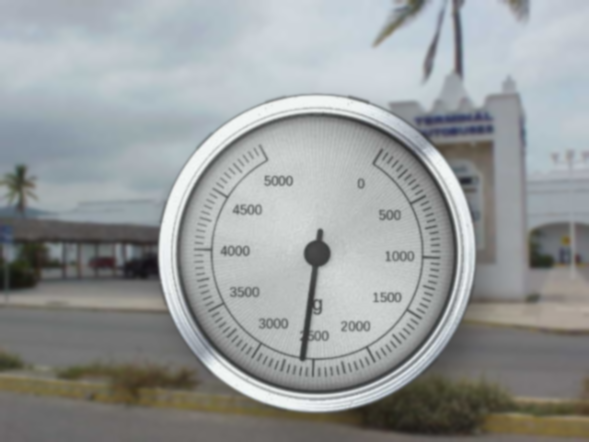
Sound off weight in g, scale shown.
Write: 2600 g
